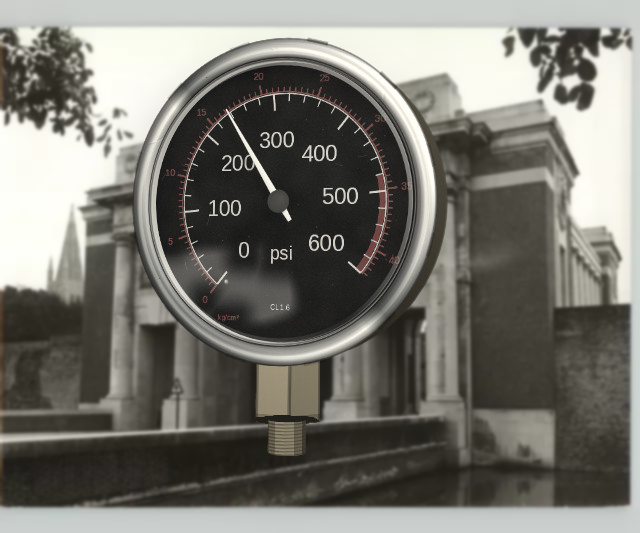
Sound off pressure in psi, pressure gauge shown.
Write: 240 psi
